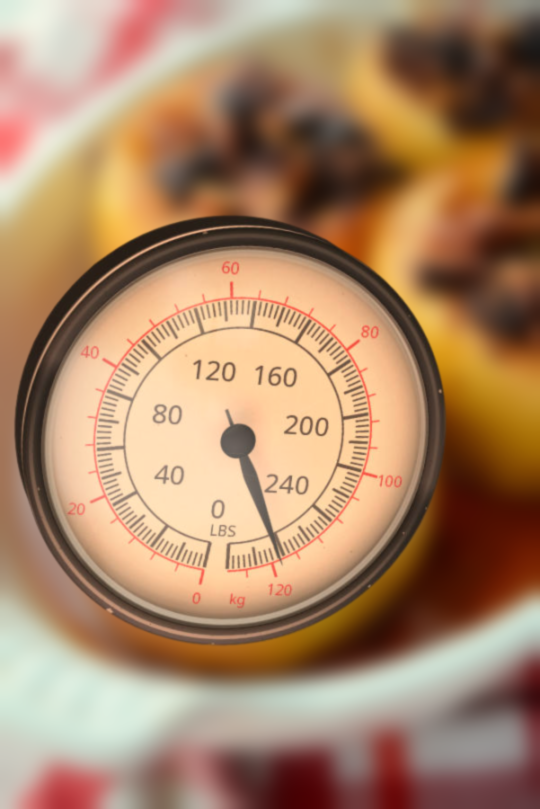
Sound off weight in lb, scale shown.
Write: 262 lb
